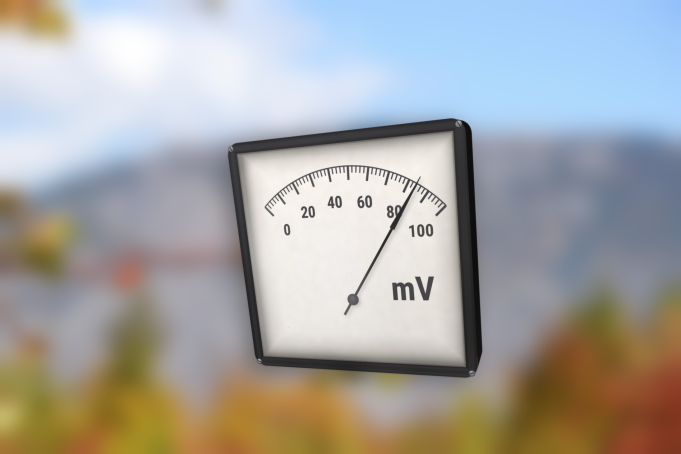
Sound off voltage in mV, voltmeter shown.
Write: 84 mV
